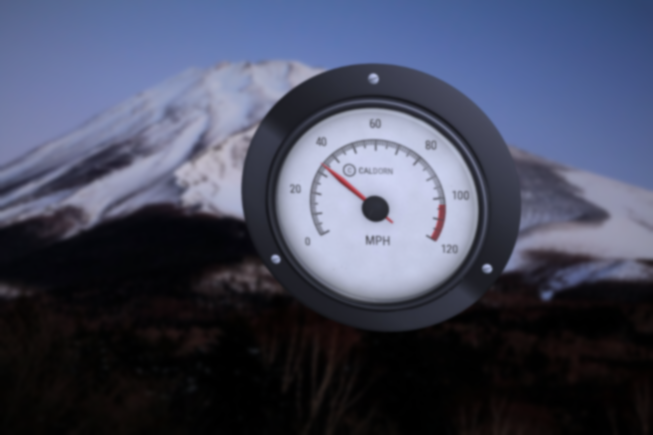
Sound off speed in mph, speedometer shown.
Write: 35 mph
